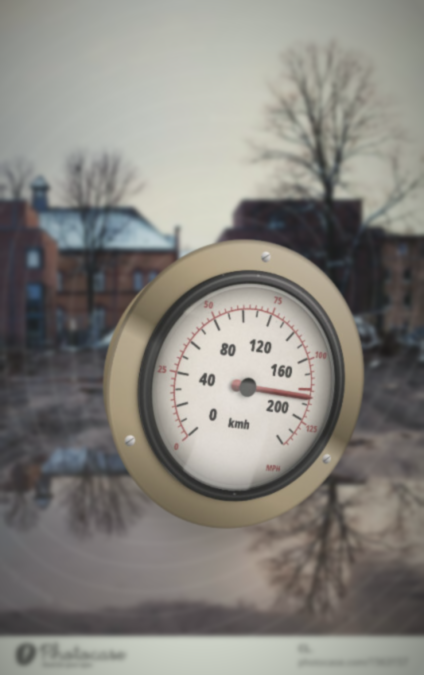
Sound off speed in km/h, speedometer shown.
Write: 185 km/h
